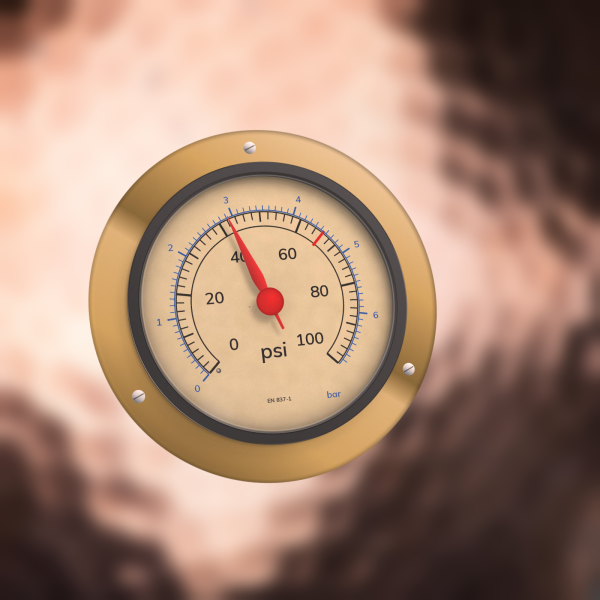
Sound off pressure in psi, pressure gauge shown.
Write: 42 psi
